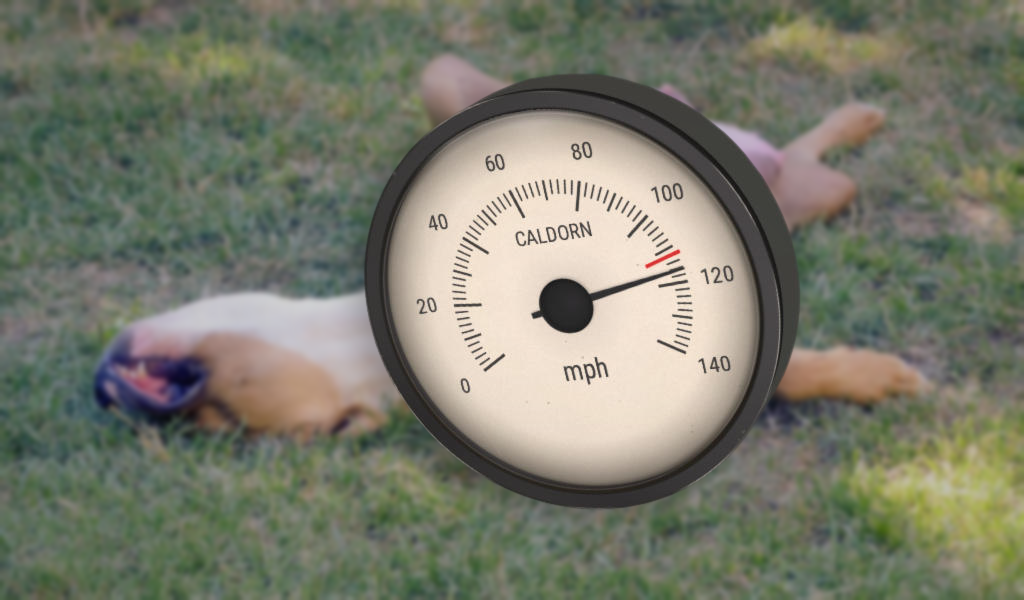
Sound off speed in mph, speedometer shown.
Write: 116 mph
